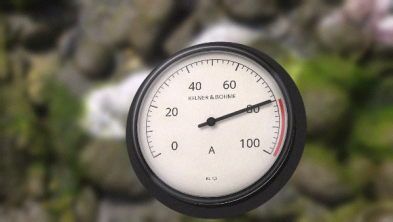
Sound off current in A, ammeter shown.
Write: 80 A
